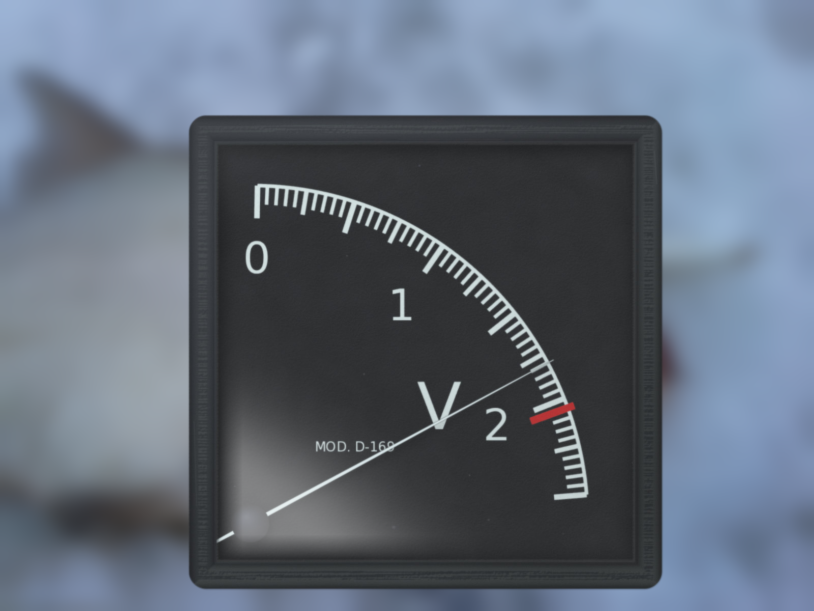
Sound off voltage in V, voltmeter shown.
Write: 1.8 V
